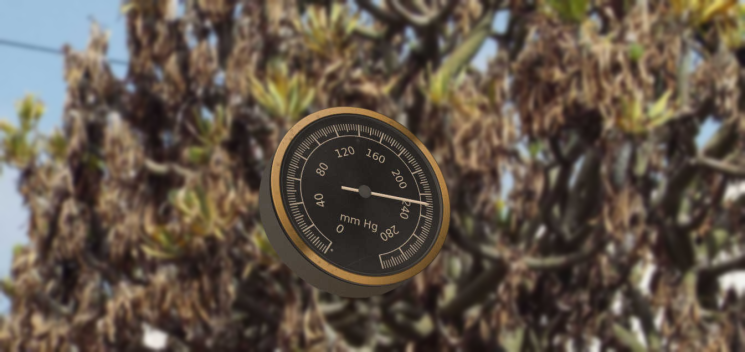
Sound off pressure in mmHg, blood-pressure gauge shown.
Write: 230 mmHg
